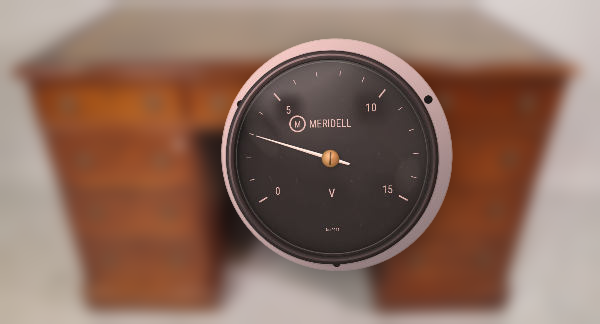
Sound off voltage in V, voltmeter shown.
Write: 3 V
